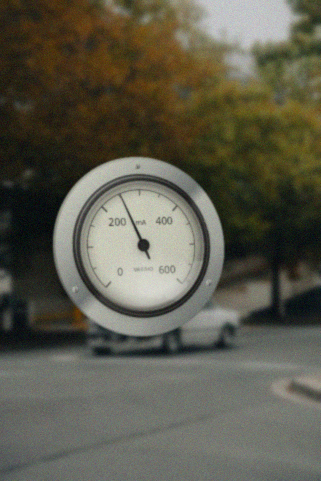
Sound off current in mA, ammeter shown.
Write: 250 mA
